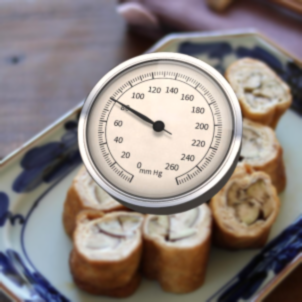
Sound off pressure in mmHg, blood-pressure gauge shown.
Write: 80 mmHg
